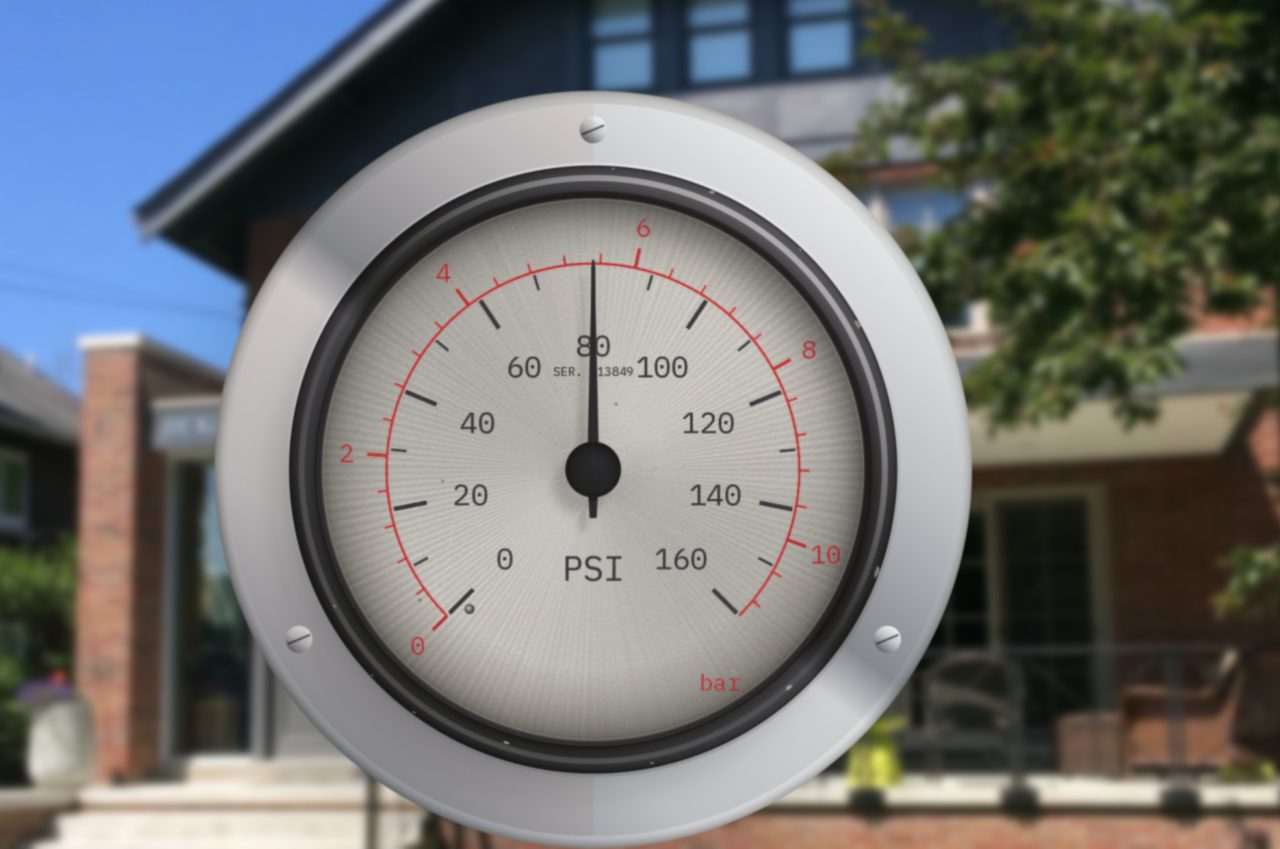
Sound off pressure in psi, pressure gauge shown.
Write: 80 psi
